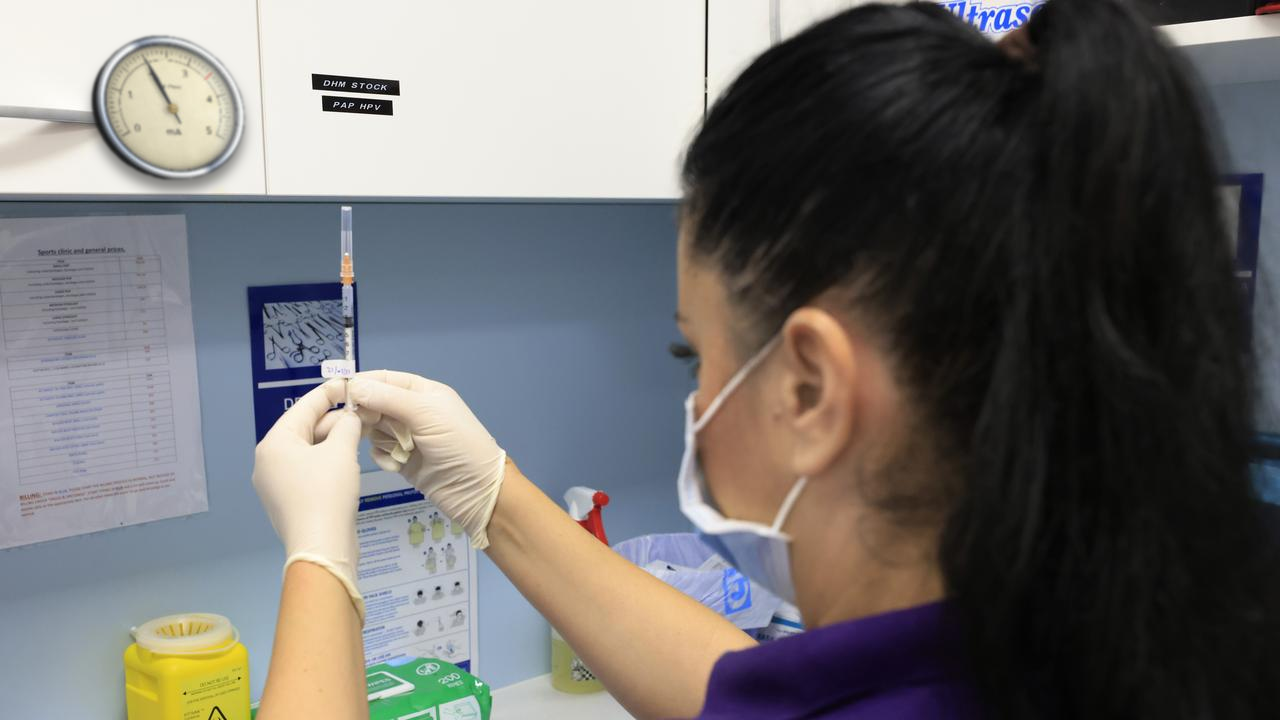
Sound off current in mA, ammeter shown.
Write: 2 mA
